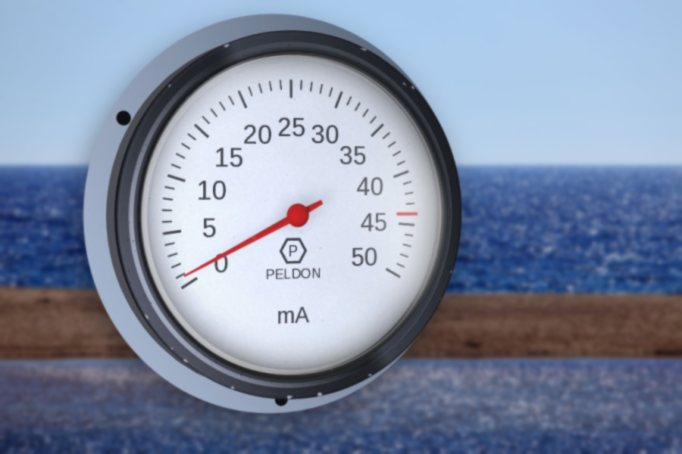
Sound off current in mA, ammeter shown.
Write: 1 mA
